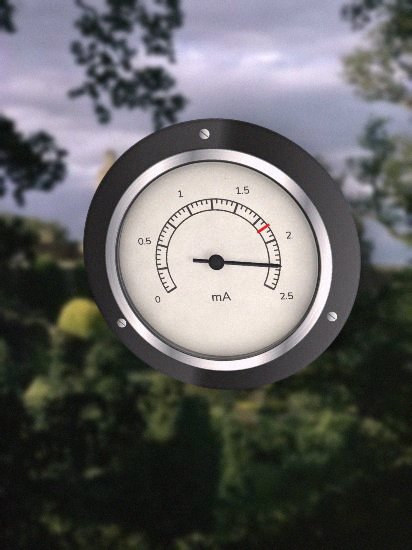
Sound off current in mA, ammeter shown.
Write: 2.25 mA
